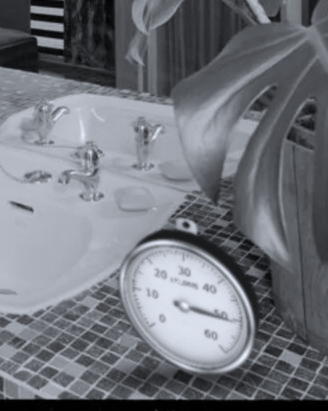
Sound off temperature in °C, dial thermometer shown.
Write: 50 °C
